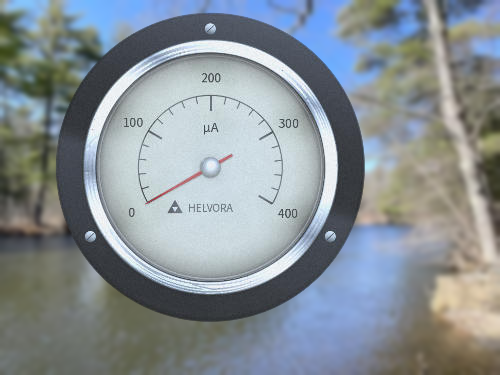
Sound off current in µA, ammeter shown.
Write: 0 µA
